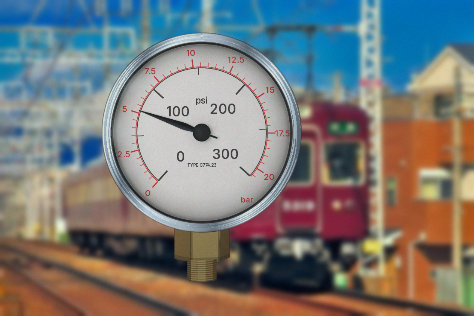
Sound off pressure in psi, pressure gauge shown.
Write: 75 psi
